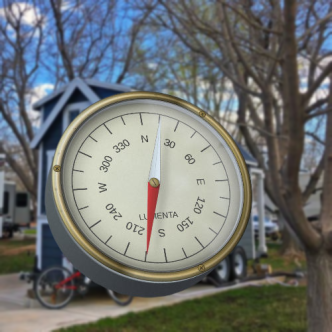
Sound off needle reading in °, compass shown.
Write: 195 °
